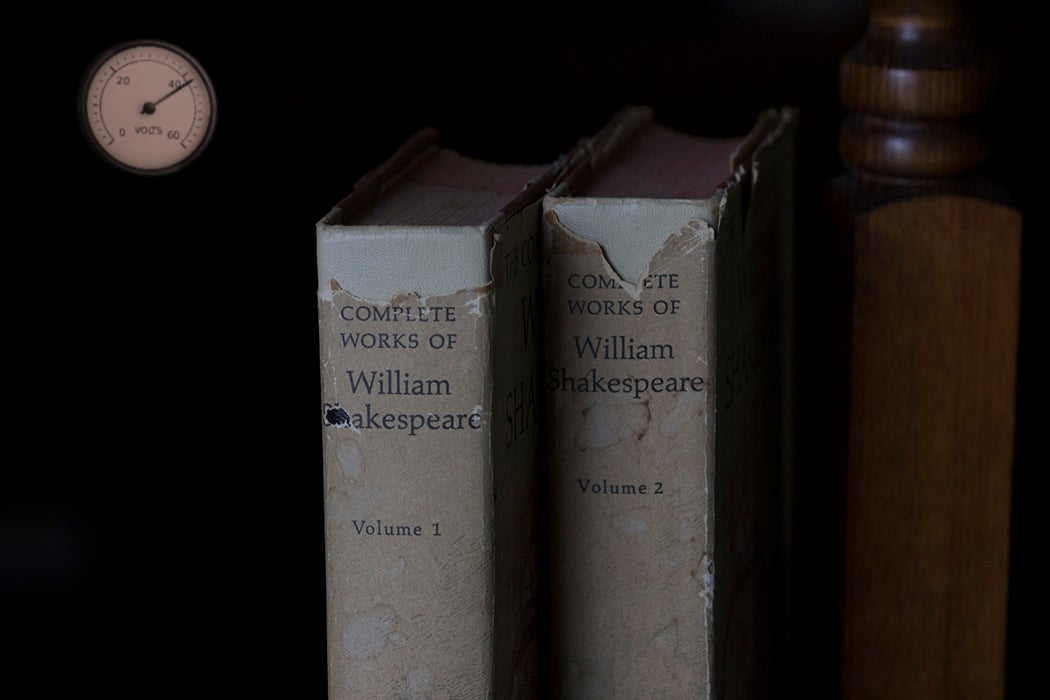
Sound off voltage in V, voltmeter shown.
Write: 42 V
